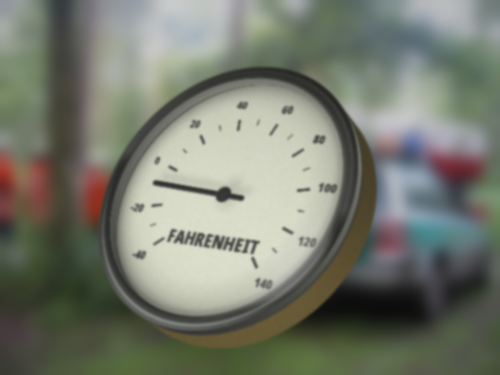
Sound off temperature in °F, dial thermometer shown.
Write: -10 °F
